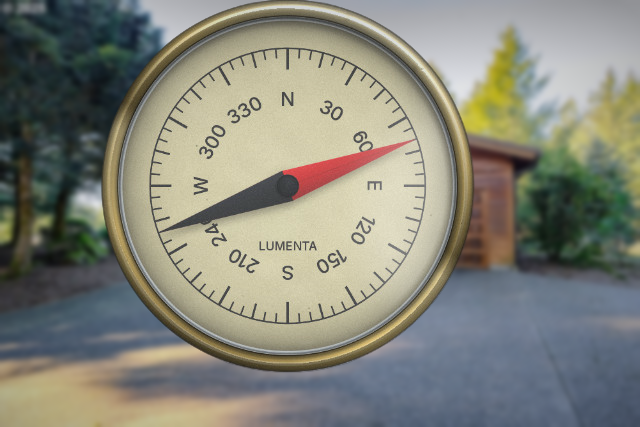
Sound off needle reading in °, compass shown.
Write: 70 °
